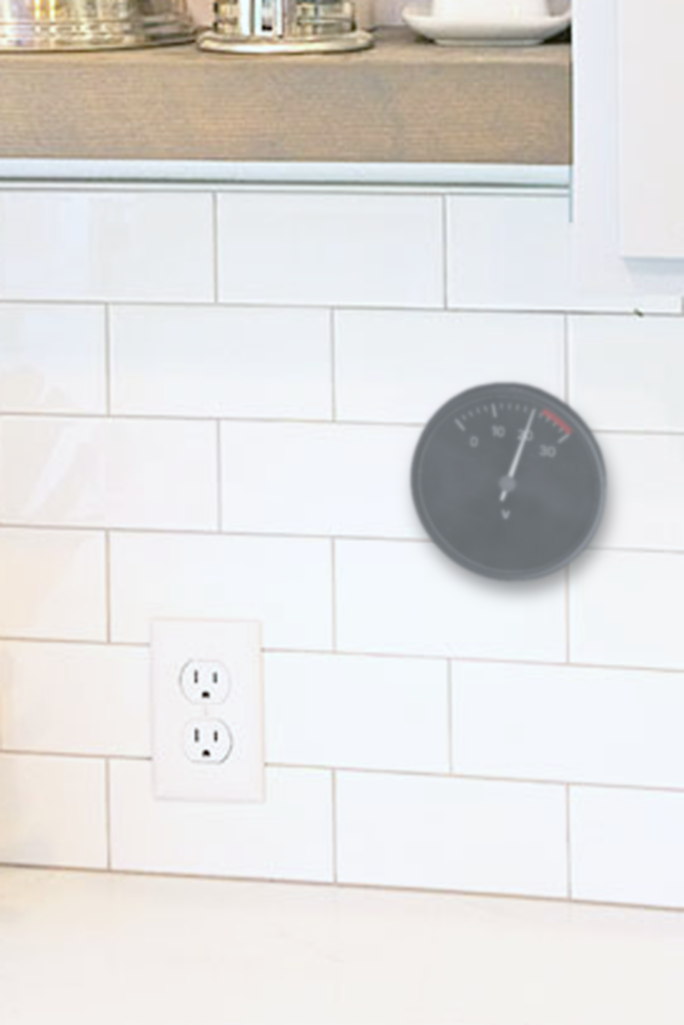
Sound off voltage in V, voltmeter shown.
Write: 20 V
